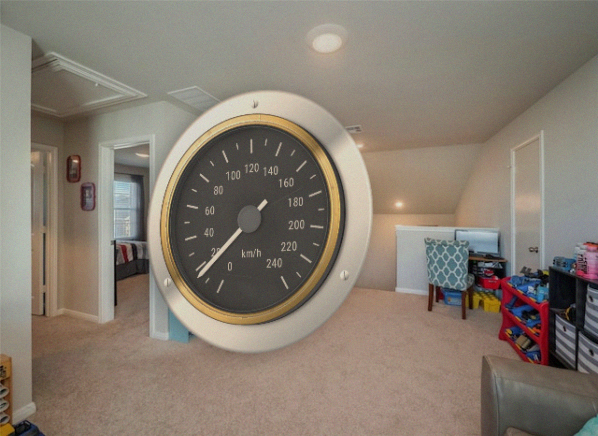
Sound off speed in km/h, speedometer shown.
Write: 15 km/h
